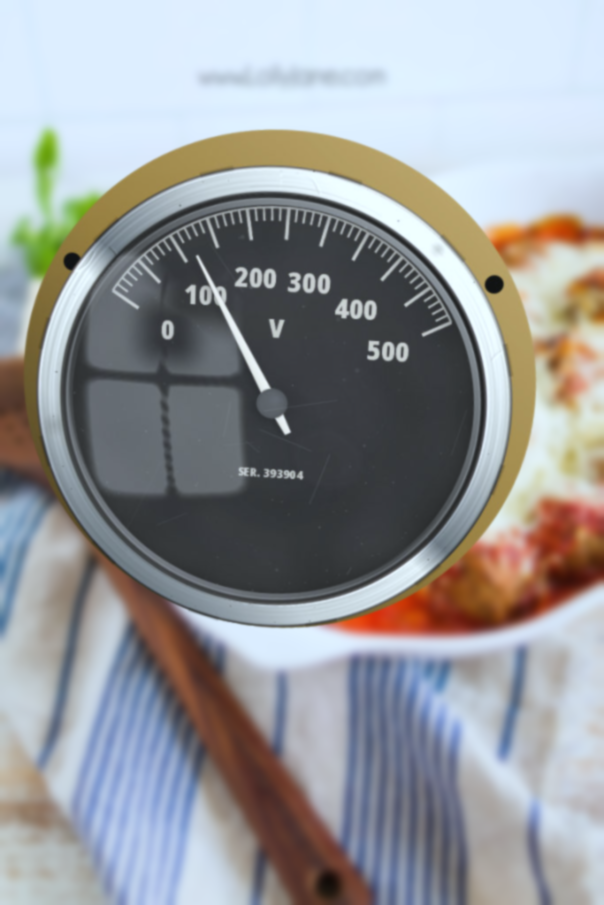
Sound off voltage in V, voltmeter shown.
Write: 120 V
